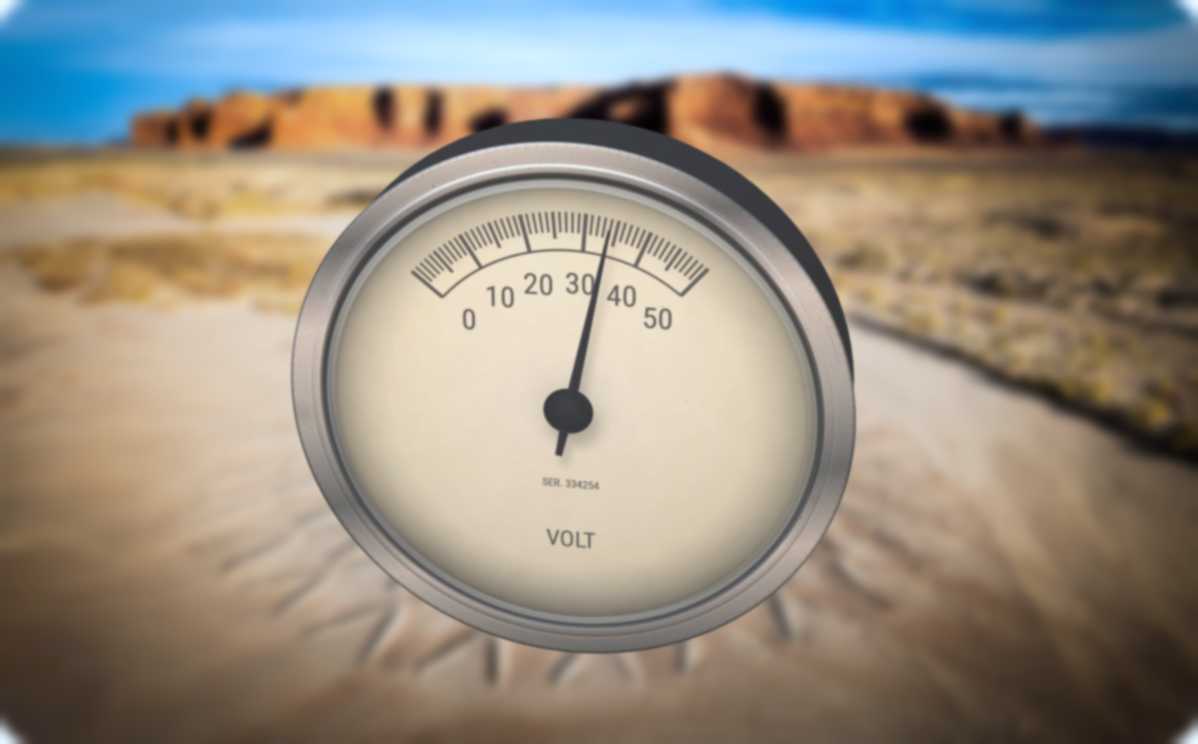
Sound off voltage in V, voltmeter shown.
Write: 34 V
